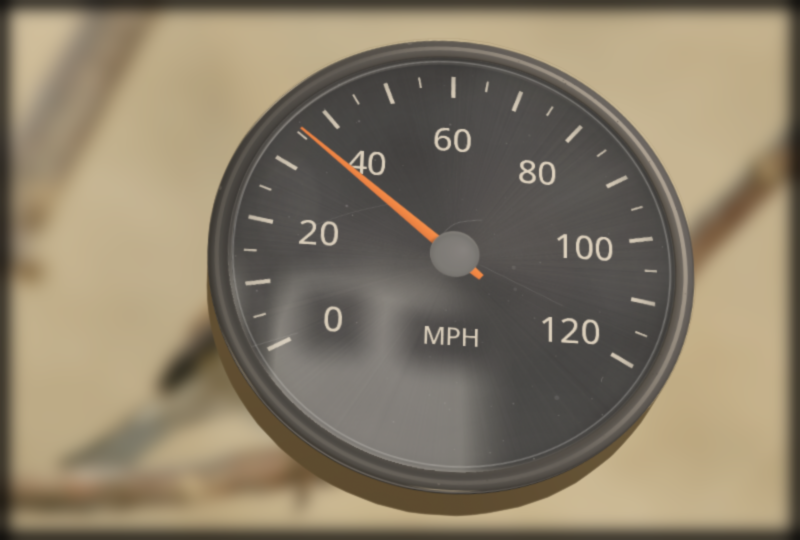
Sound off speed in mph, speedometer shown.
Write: 35 mph
